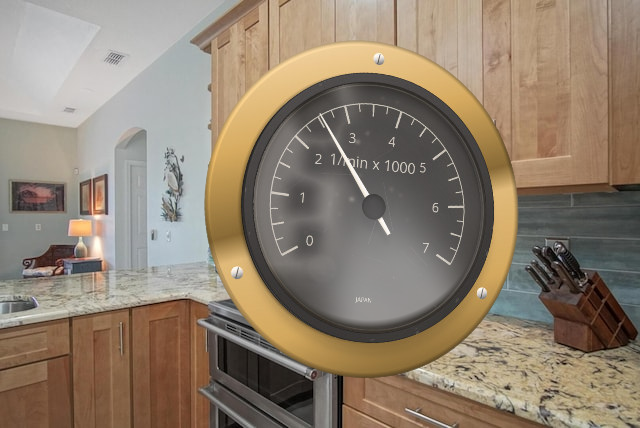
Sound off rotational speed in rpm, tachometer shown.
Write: 2500 rpm
